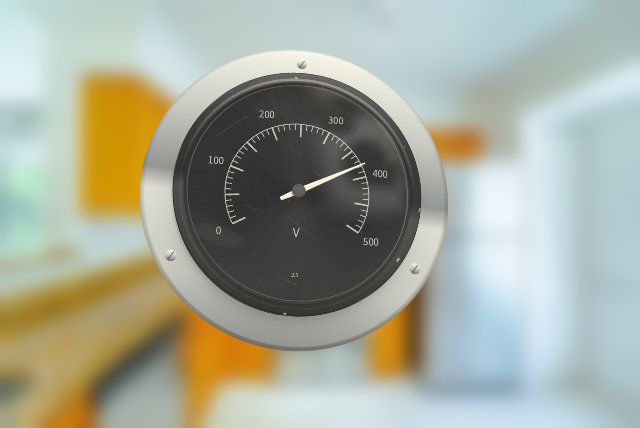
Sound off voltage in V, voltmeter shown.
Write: 380 V
